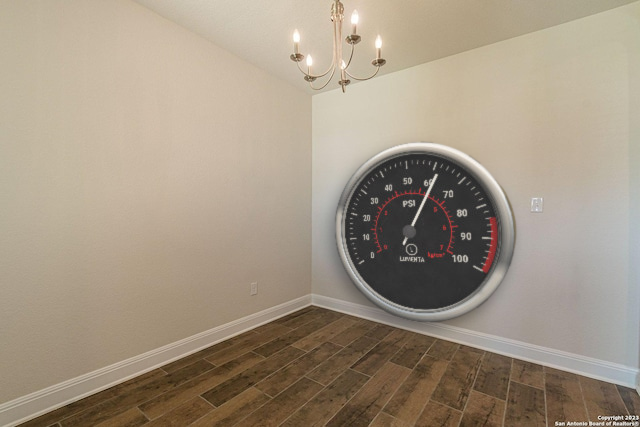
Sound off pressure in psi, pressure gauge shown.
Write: 62 psi
